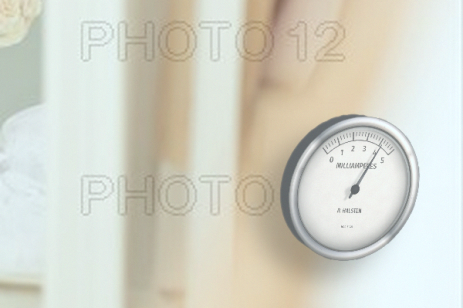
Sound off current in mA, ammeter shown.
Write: 4 mA
